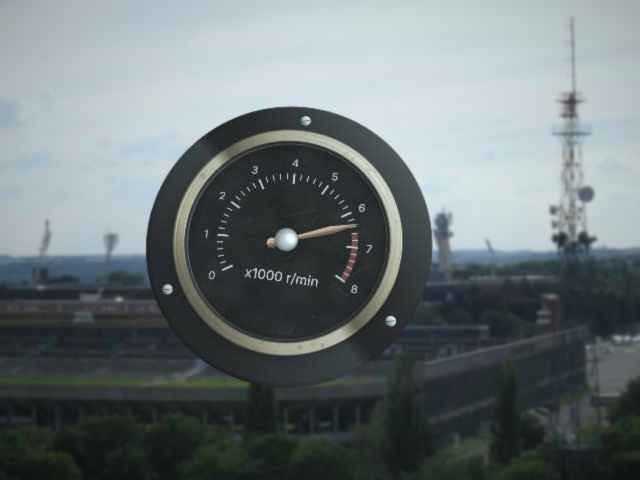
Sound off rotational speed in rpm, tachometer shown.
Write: 6400 rpm
